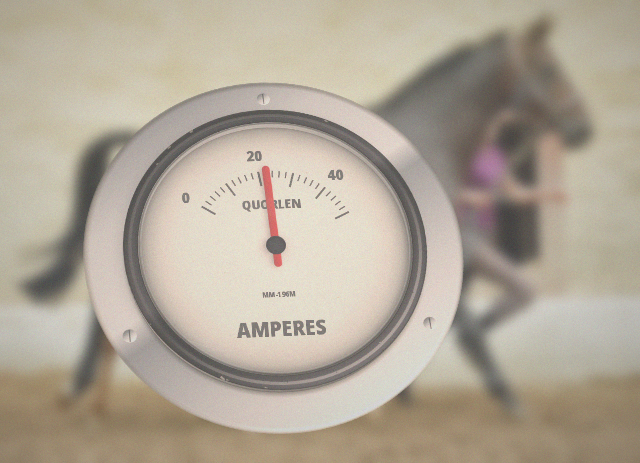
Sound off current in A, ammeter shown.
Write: 22 A
